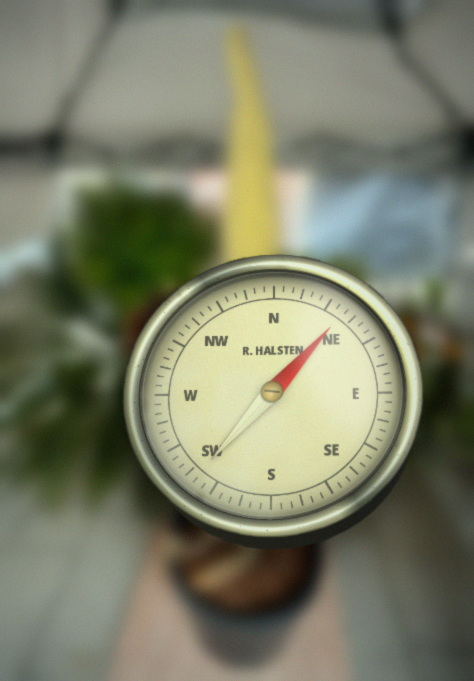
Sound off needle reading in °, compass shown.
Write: 40 °
